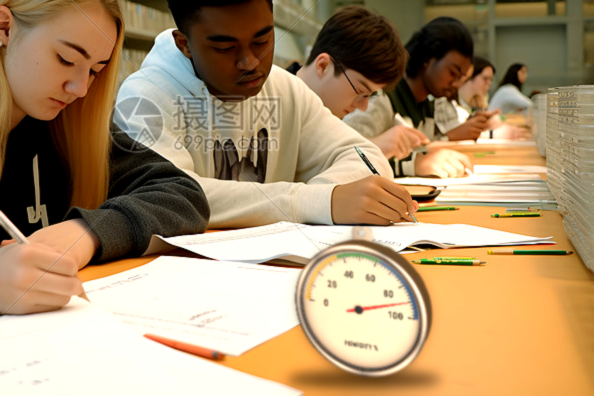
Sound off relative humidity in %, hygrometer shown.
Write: 90 %
